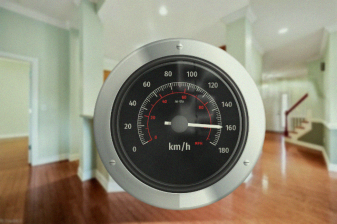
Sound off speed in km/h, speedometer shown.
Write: 160 km/h
